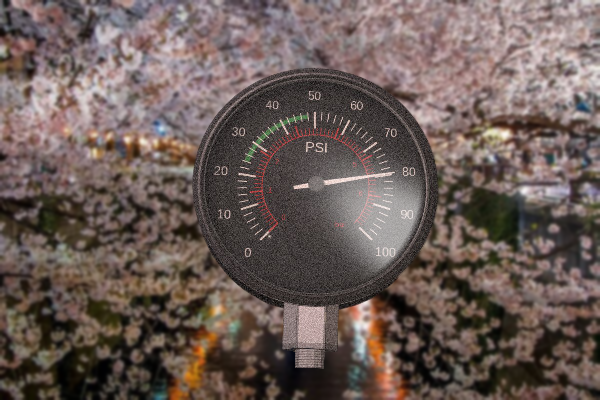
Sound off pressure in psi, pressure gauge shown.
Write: 80 psi
